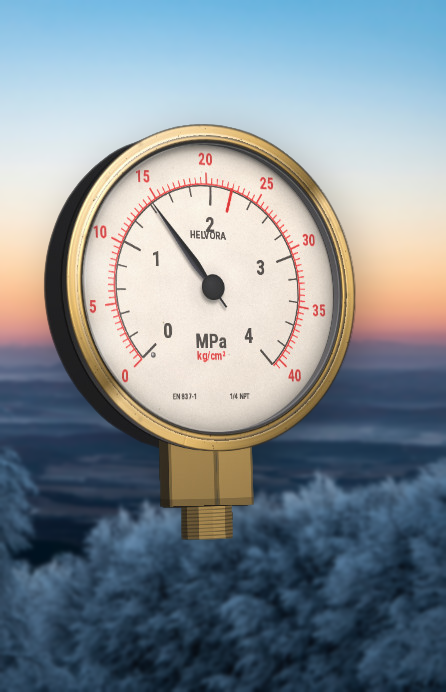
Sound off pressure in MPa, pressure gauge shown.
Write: 1.4 MPa
